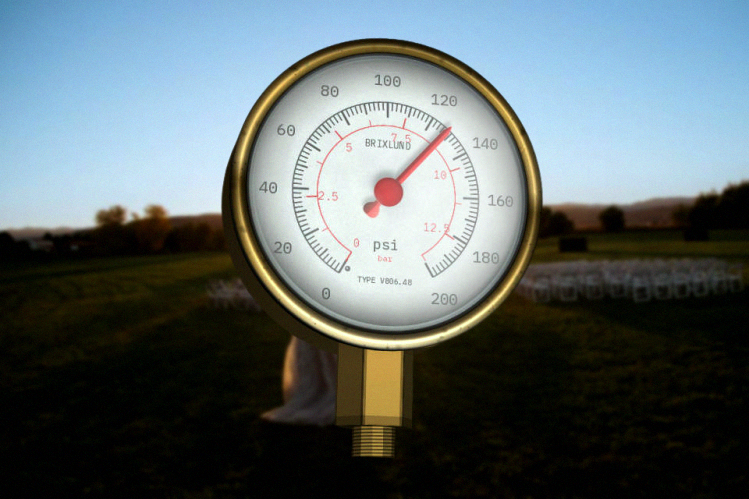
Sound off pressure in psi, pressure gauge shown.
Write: 128 psi
